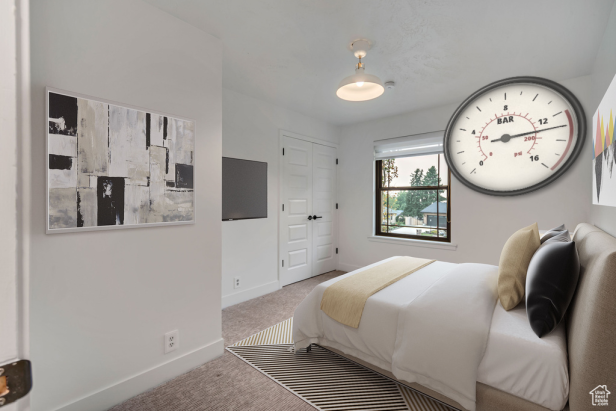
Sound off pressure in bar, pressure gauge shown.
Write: 13 bar
